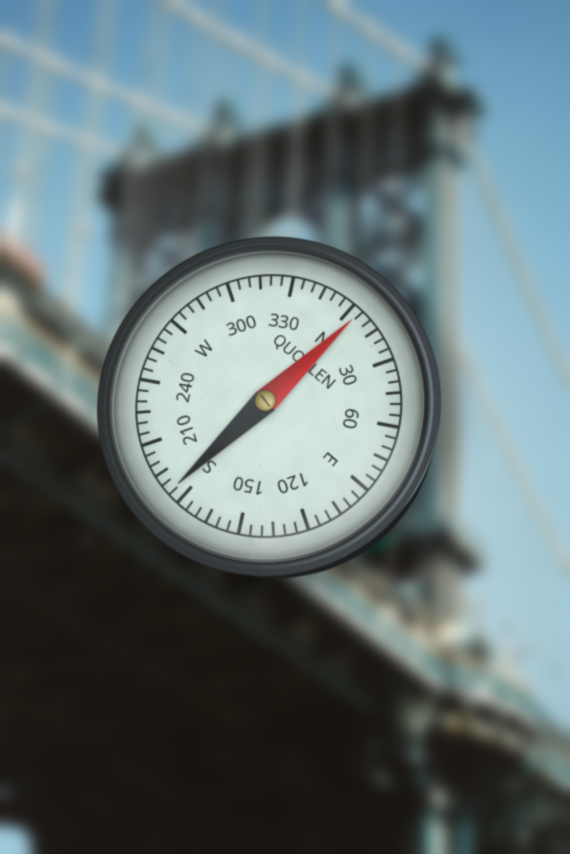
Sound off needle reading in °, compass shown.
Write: 5 °
